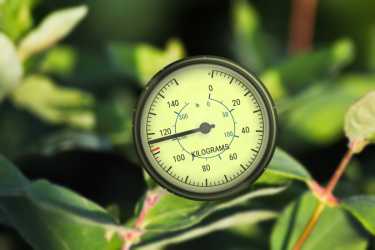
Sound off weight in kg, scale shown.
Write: 116 kg
